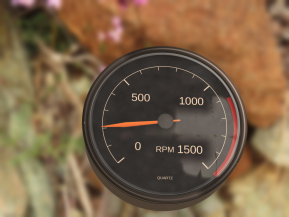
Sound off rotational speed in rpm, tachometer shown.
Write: 200 rpm
